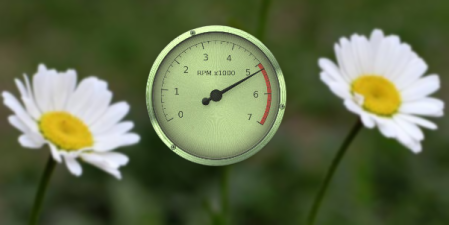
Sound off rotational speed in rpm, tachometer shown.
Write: 5200 rpm
